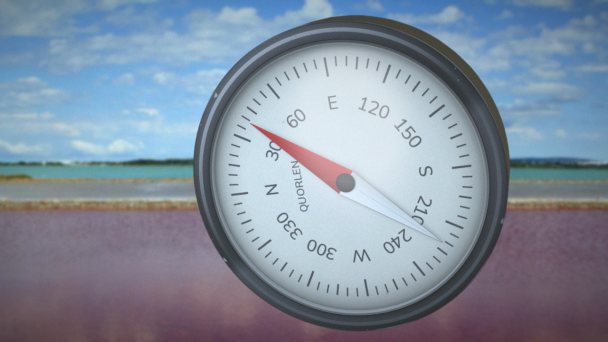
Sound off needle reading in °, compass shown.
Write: 40 °
